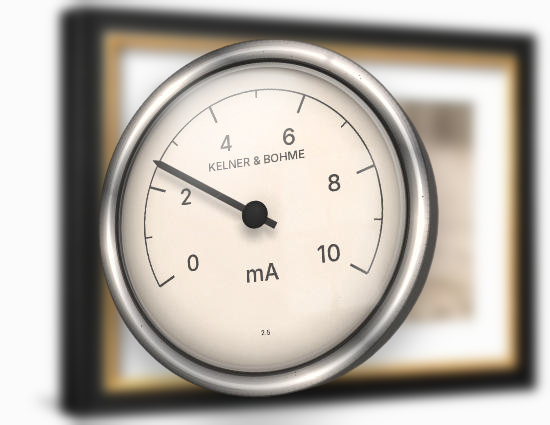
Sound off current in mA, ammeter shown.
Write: 2.5 mA
